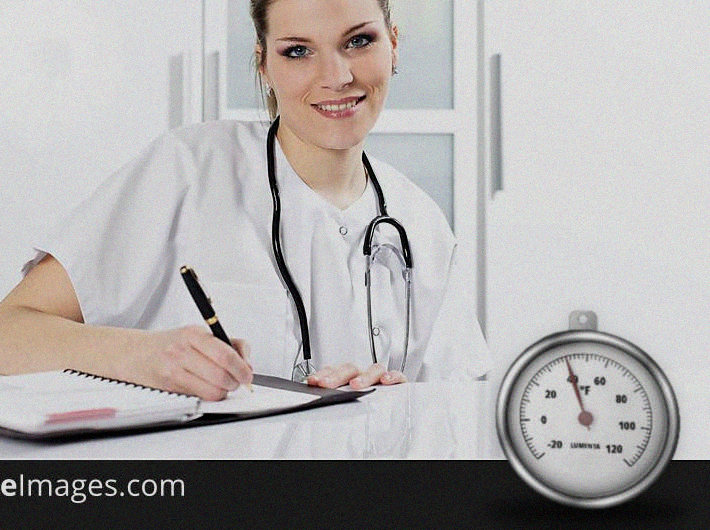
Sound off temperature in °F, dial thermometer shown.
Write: 40 °F
